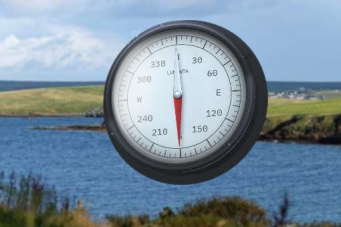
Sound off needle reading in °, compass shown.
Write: 180 °
